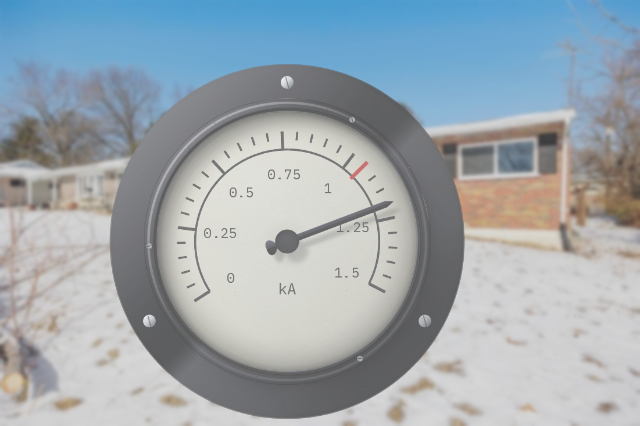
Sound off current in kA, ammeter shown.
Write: 1.2 kA
